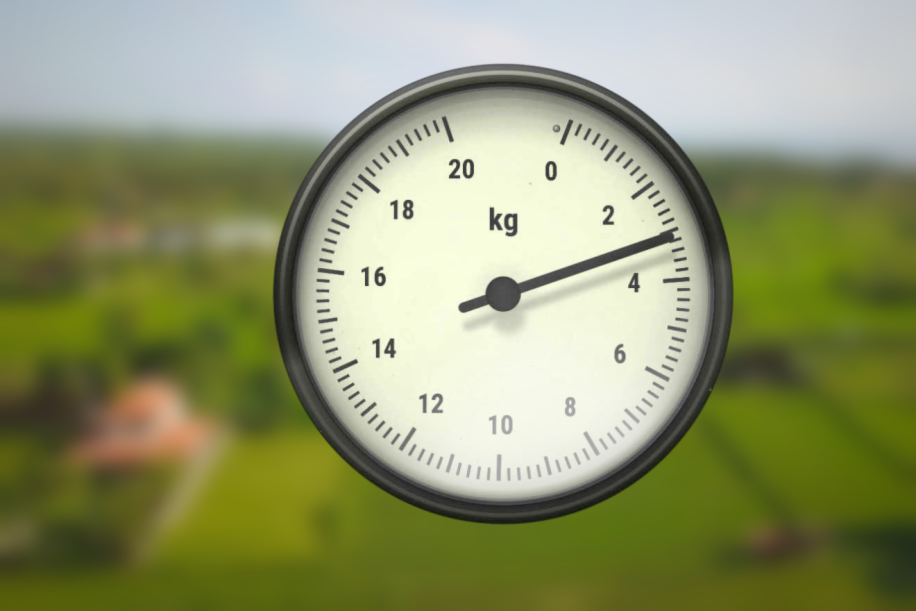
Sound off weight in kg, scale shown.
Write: 3.1 kg
